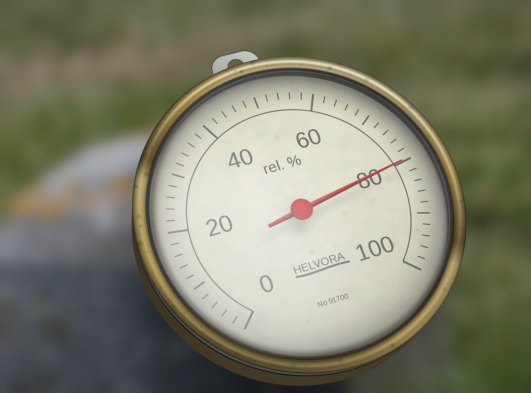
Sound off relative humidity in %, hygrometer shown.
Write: 80 %
